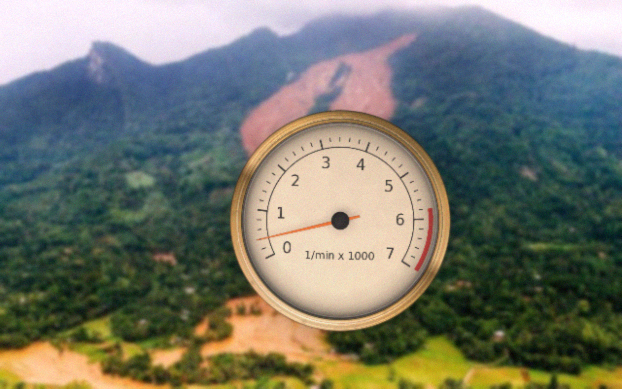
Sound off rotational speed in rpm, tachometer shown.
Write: 400 rpm
